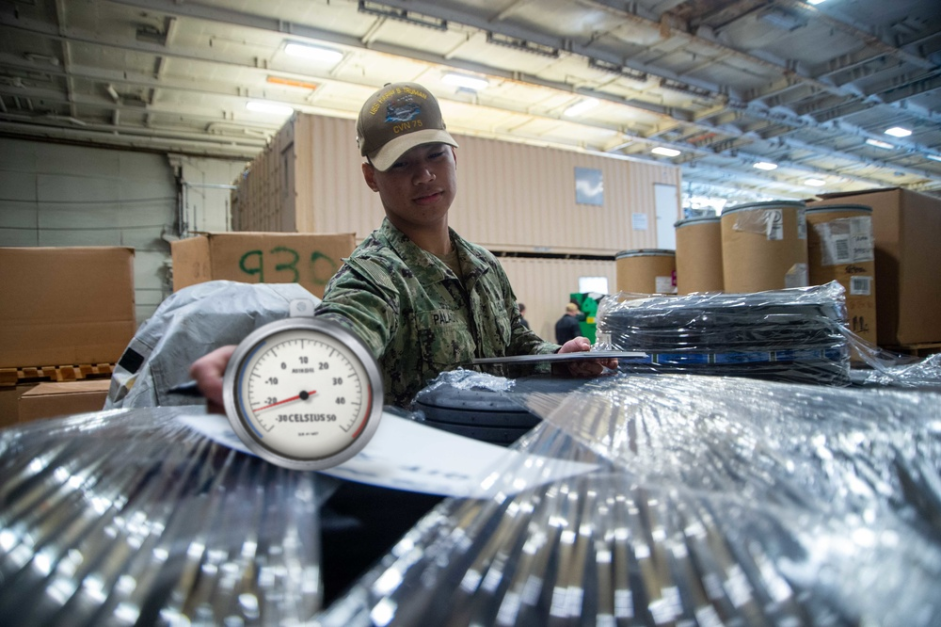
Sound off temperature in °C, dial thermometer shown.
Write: -22 °C
